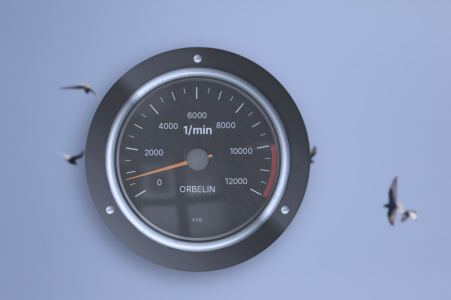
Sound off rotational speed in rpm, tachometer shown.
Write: 750 rpm
